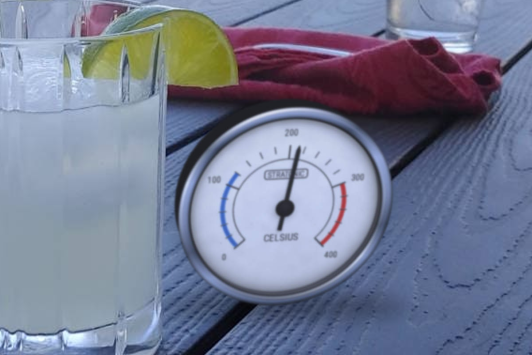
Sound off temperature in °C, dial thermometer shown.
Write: 210 °C
